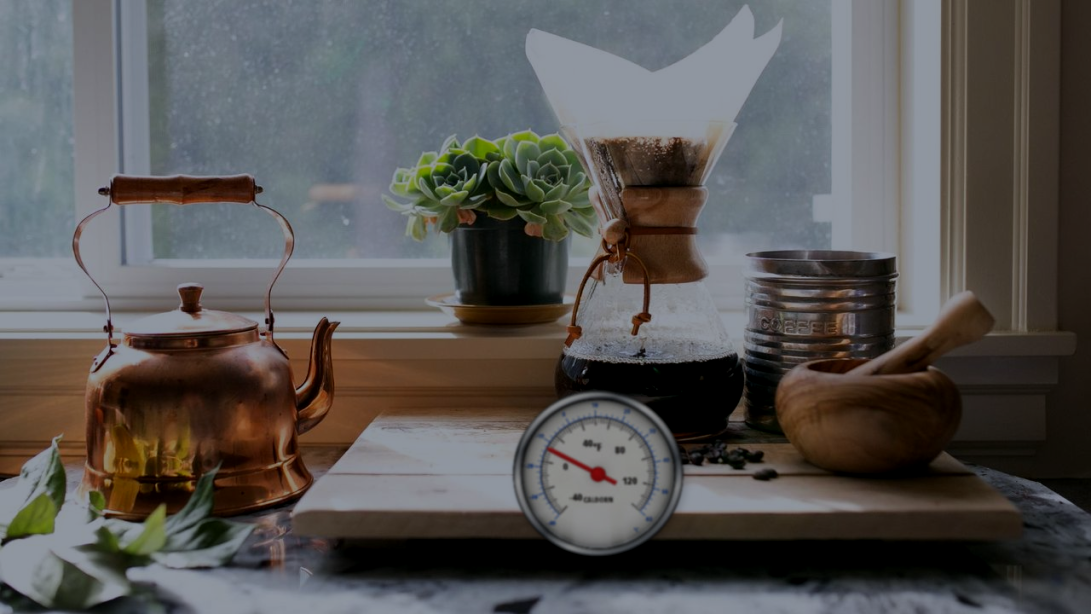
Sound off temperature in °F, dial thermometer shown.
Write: 10 °F
